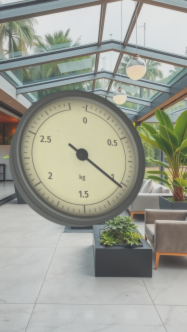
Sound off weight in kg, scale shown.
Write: 1.05 kg
